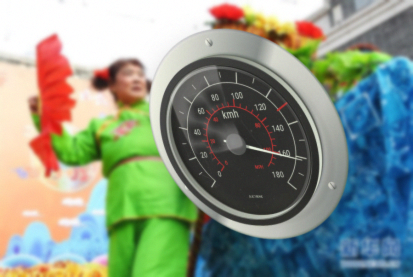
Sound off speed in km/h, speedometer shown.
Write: 160 km/h
